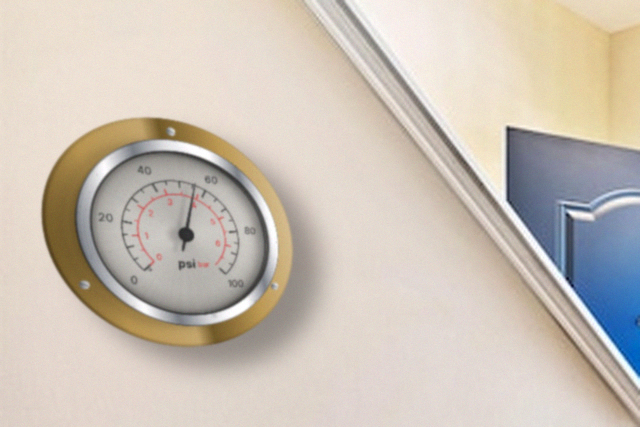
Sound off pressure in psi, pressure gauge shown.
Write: 55 psi
